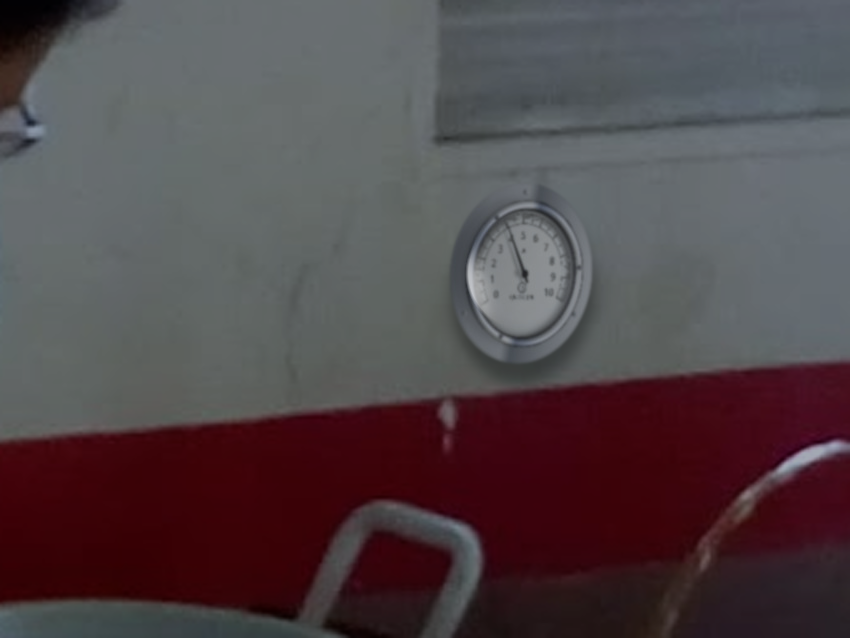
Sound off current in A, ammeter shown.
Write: 4 A
